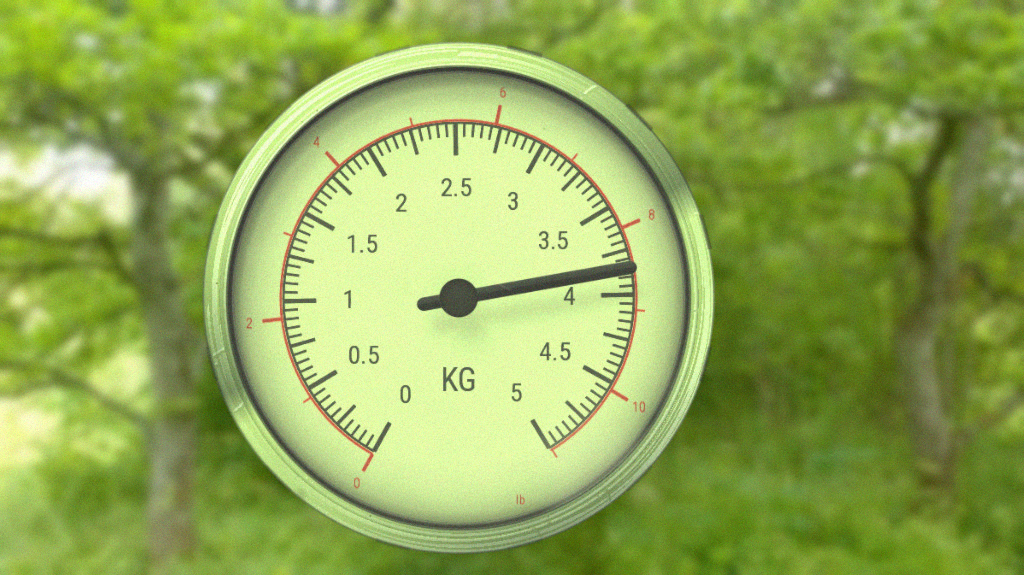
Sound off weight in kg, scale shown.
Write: 3.85 kg
